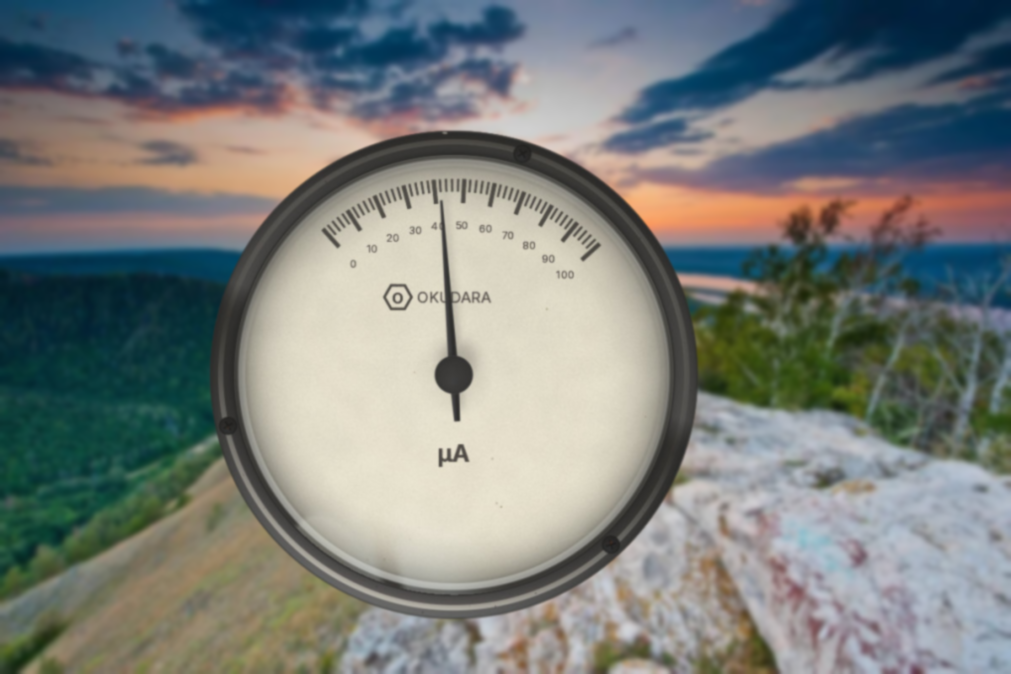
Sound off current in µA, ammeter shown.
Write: 42 µA
